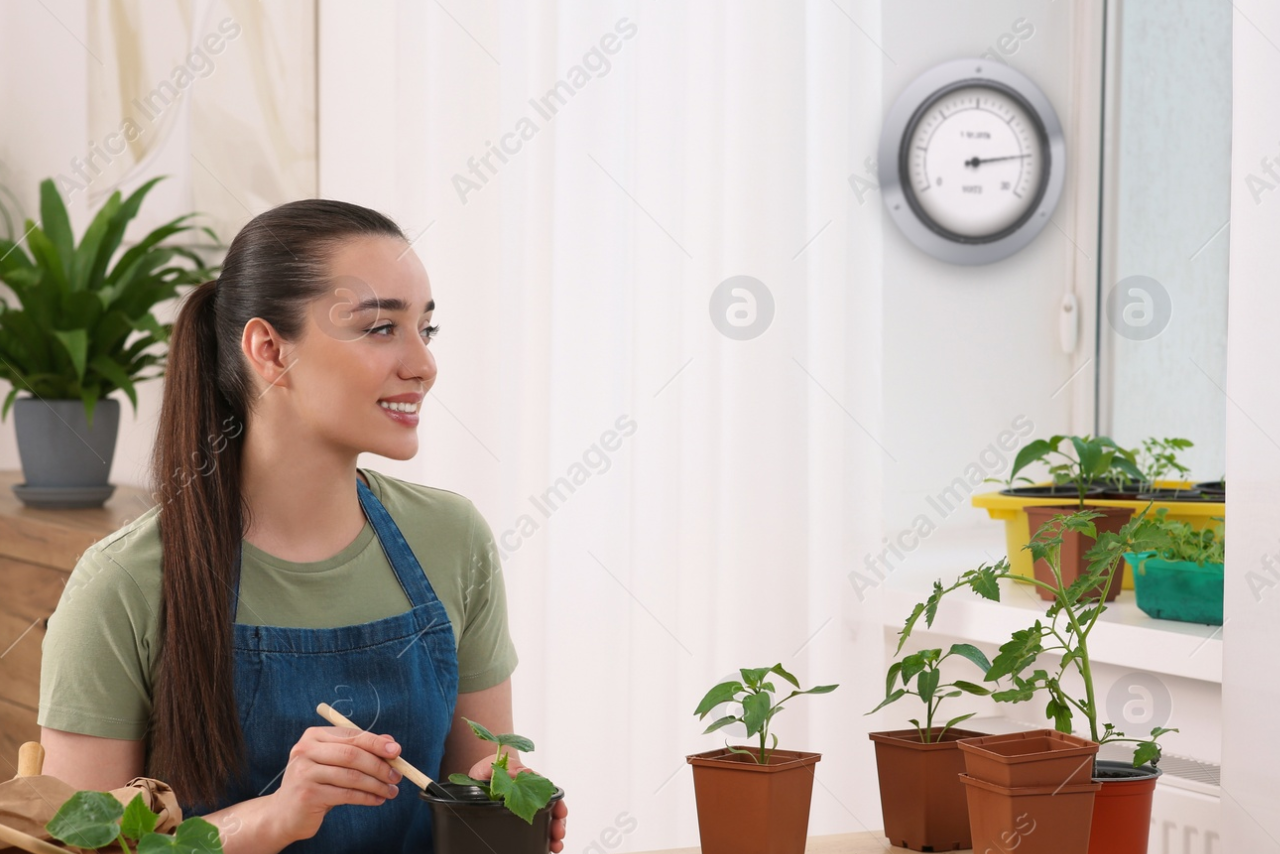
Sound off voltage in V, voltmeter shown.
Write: 25 V
